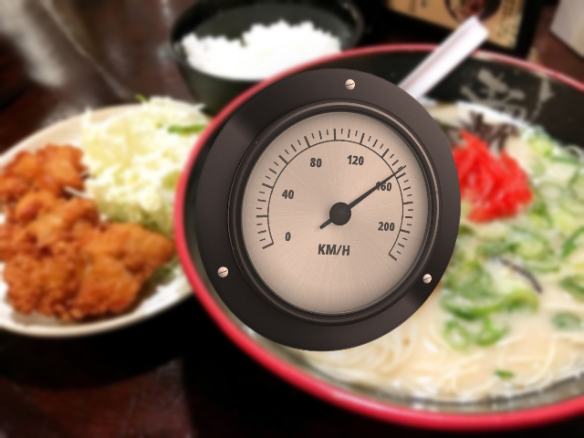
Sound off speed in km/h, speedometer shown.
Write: 155 km/h
